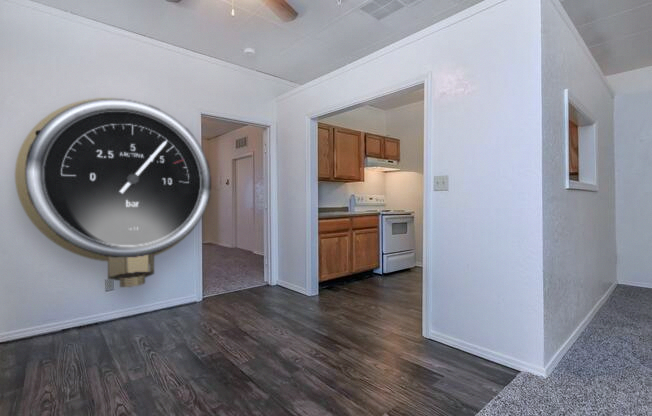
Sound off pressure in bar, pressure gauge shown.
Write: 7 bar
